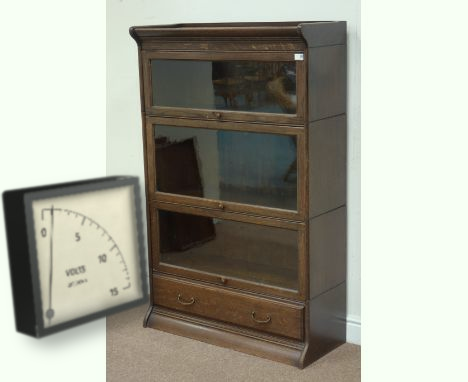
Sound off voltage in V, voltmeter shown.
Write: 1 V
